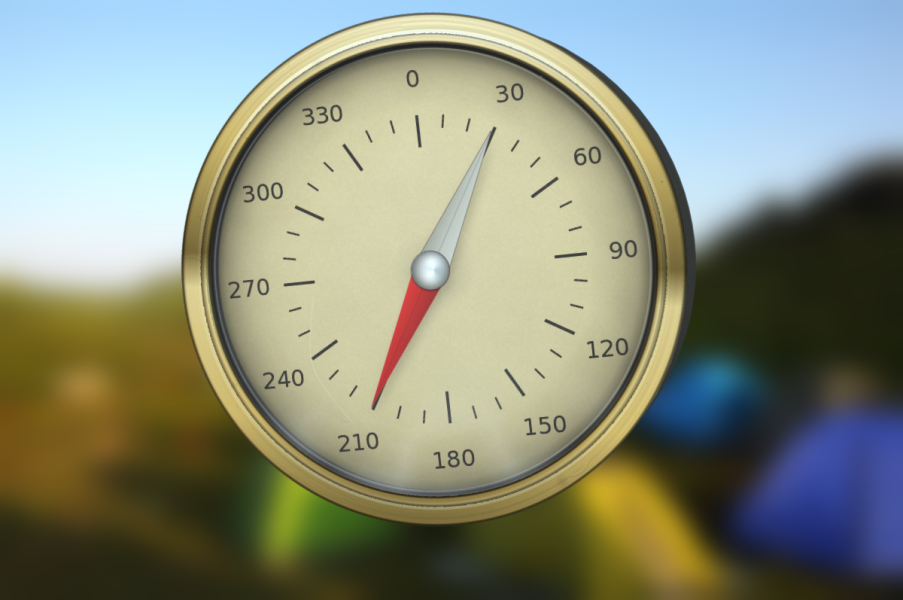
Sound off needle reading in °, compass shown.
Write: 210 °
